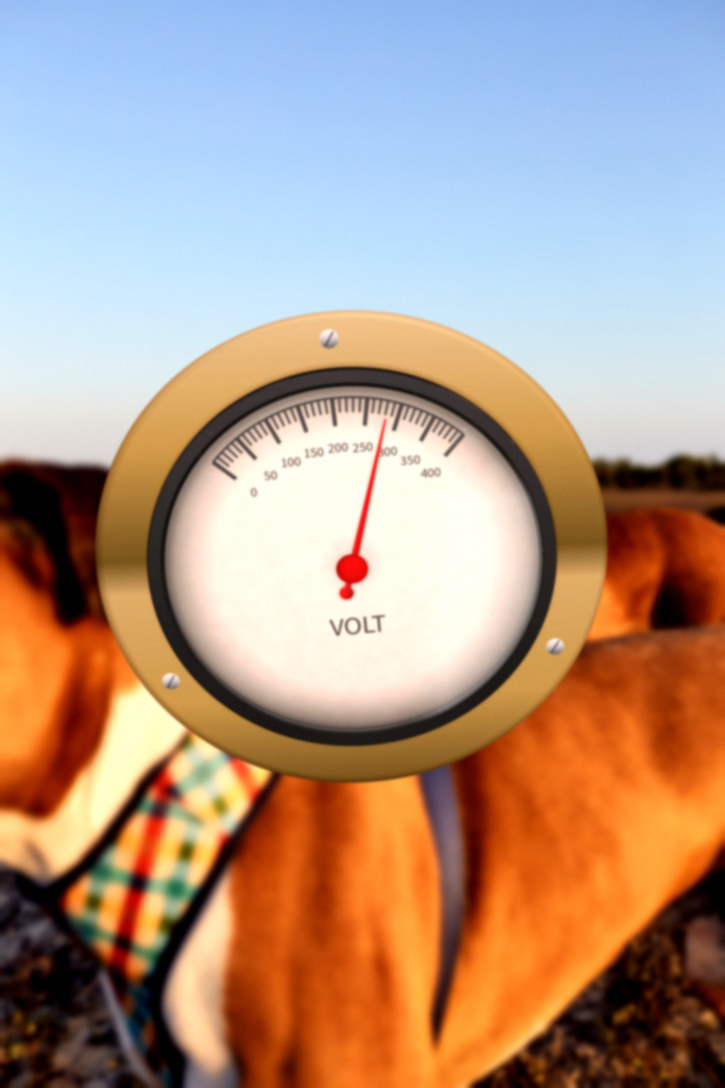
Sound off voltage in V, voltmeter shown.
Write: 280 V
